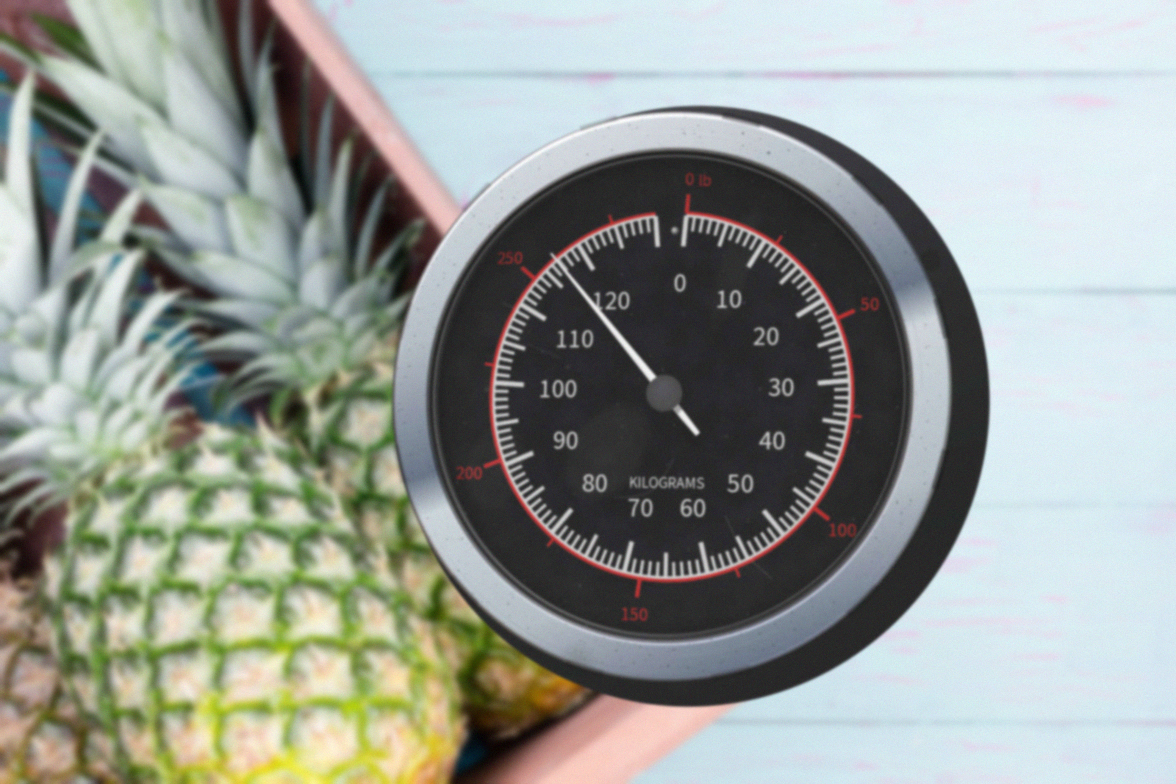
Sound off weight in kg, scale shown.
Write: 117 kg
